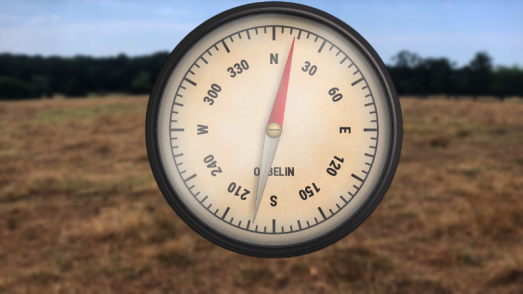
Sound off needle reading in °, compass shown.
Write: 12.5 °
